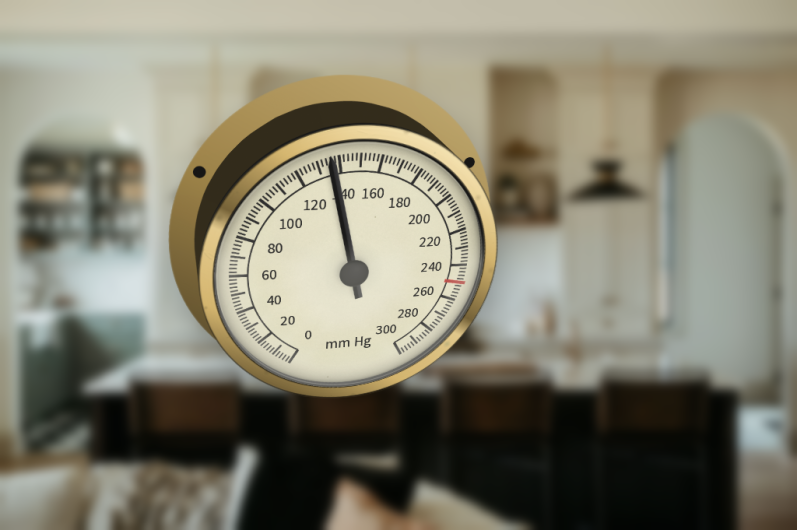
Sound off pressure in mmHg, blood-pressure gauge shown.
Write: 136 mmHg
